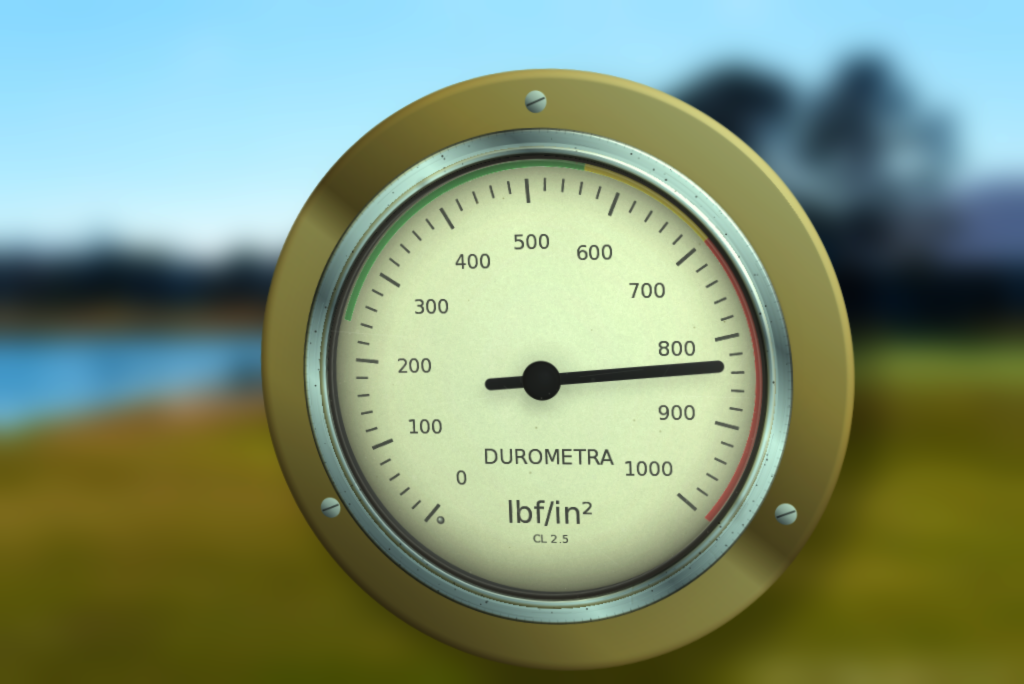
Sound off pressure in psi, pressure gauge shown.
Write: 830 psi
